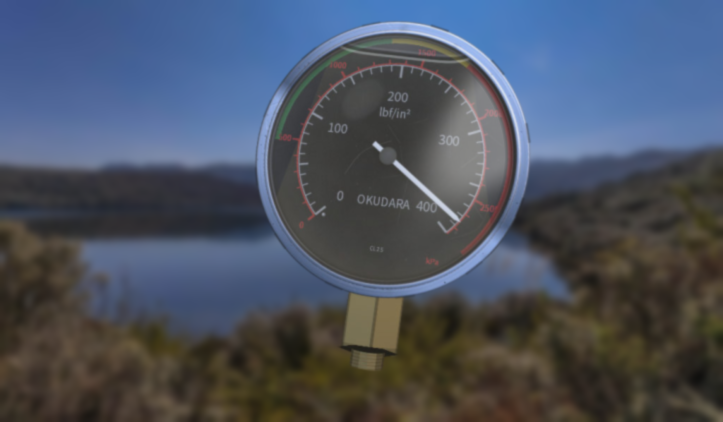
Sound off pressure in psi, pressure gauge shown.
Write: 385 psi
